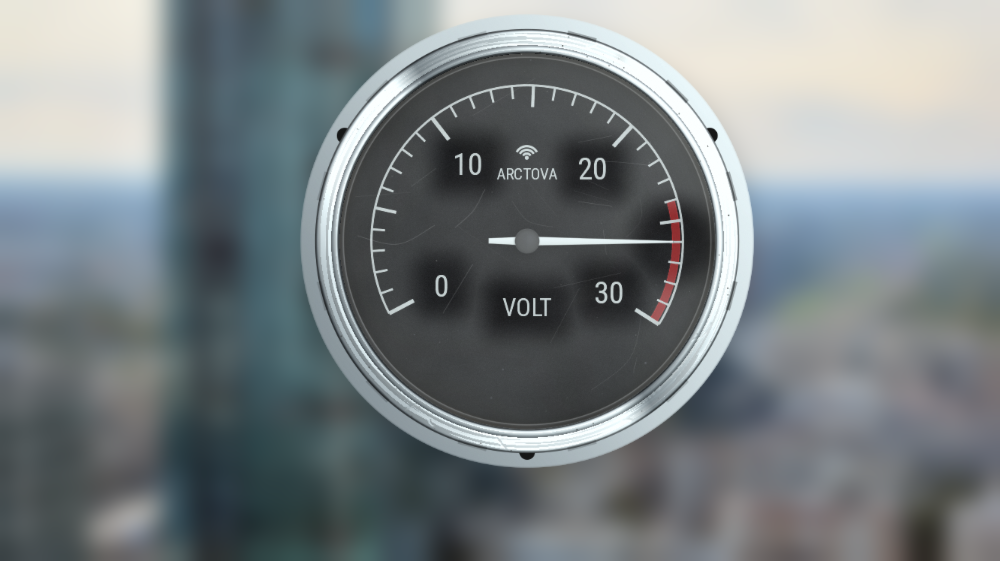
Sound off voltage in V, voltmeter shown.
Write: 26 V
